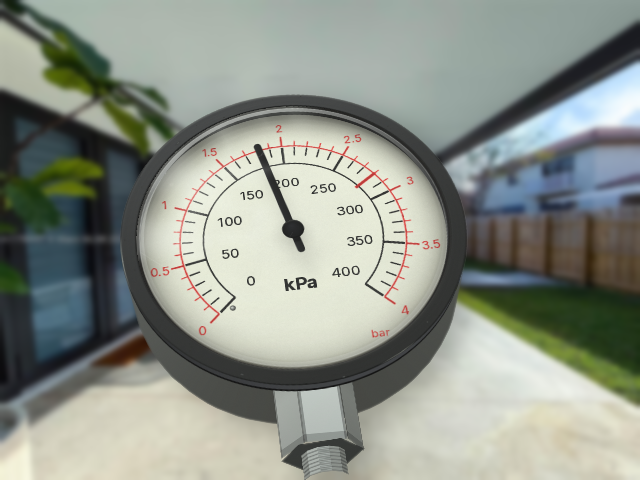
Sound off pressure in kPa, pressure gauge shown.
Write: 180 kPa
